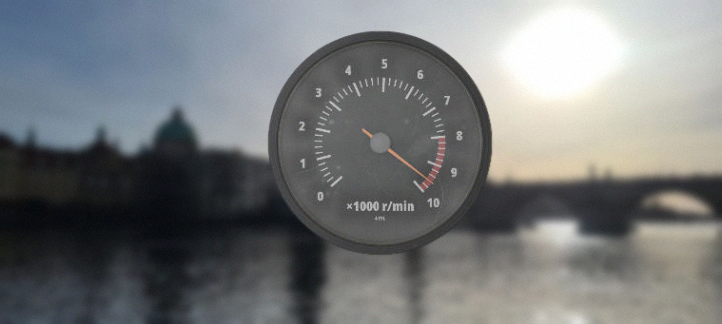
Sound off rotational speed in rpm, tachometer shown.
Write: 9600 rpm
